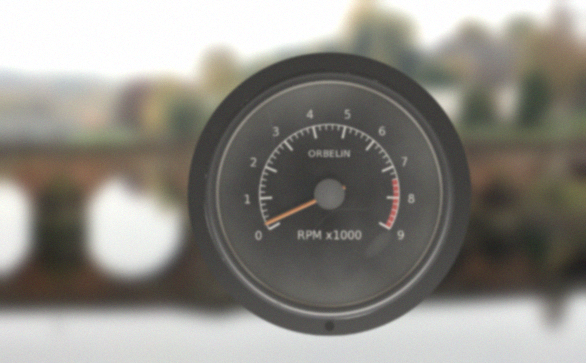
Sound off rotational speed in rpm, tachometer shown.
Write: 200 rpm
